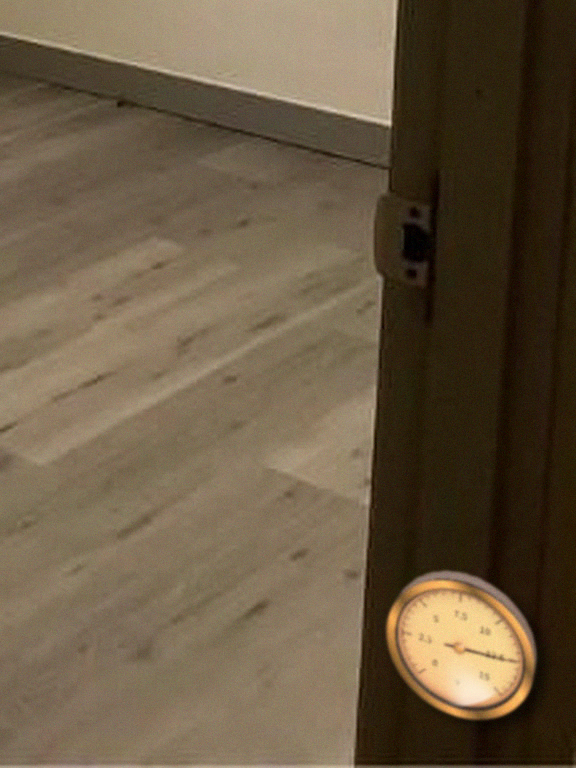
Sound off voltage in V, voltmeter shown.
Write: 12.5 V
